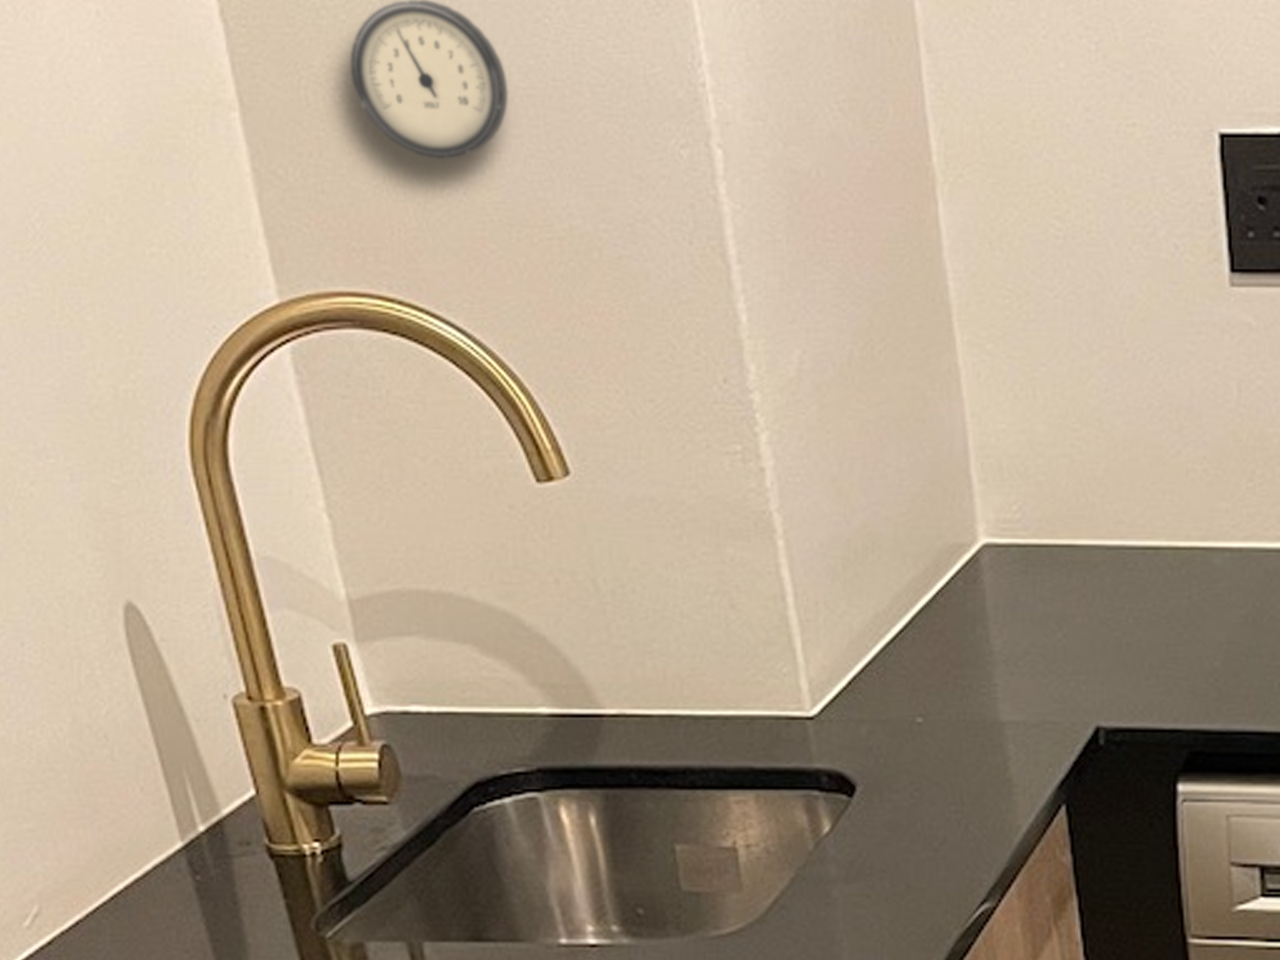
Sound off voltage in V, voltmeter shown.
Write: 4 V
